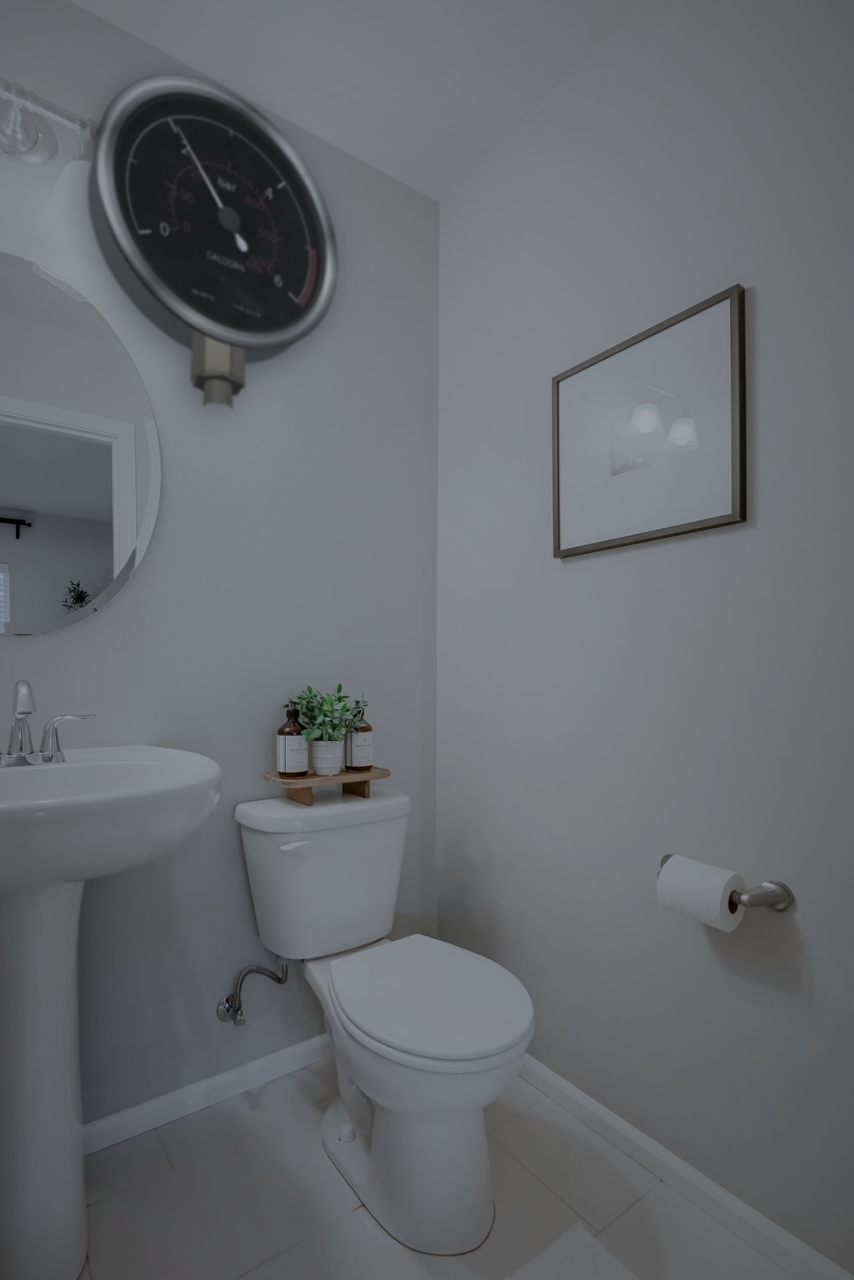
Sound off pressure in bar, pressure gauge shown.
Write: 2 bar
